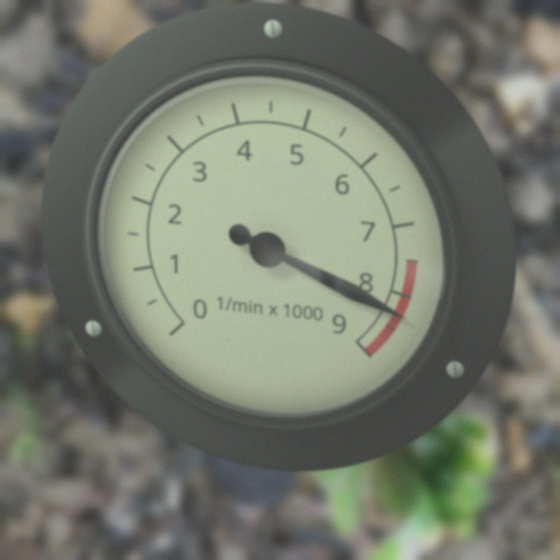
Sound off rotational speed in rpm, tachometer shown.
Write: 8250 rpm
